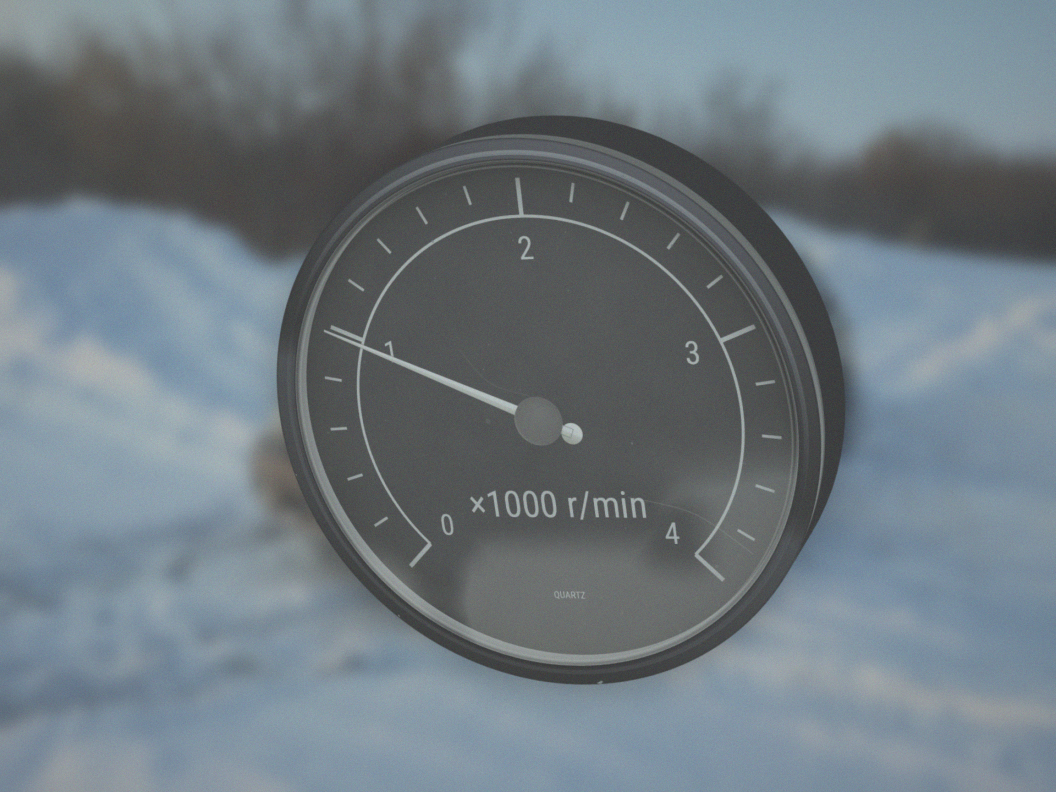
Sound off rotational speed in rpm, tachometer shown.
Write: 1000 rpm
